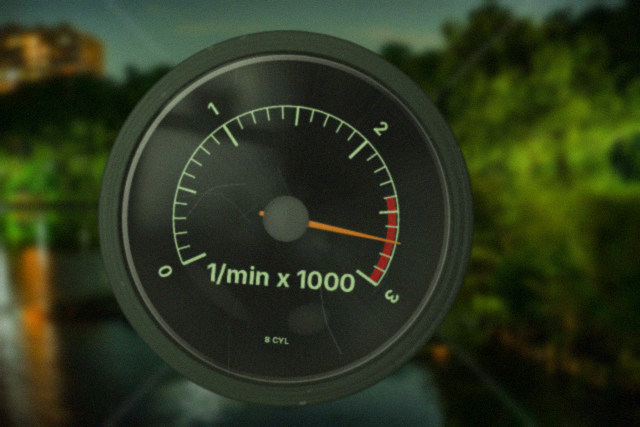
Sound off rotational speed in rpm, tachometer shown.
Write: 2700 rpm
